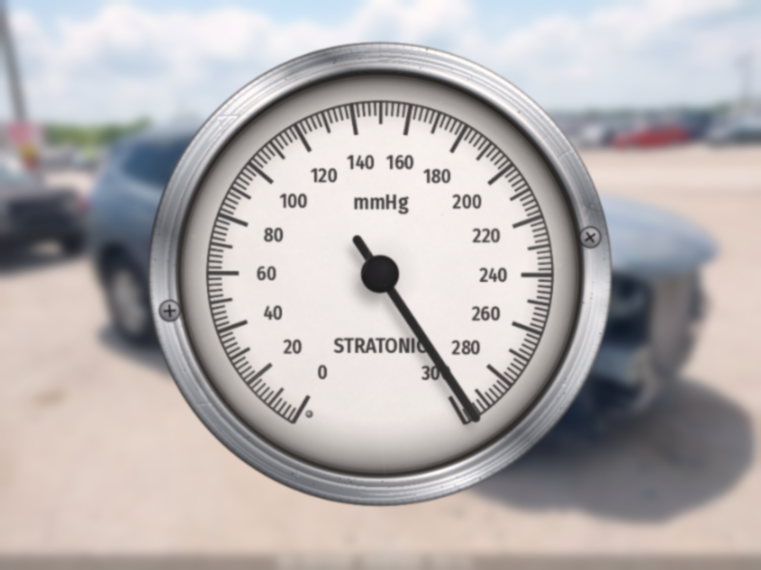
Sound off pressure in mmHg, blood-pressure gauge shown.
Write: 296 mmHg
